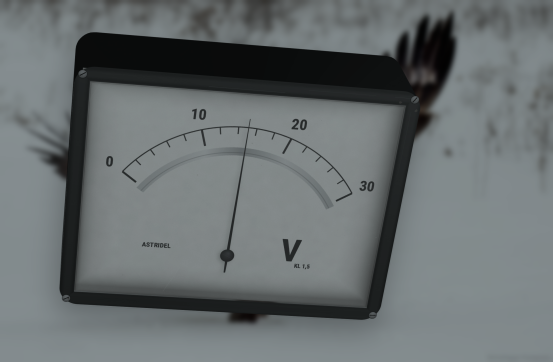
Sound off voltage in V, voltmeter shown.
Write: 15 V
